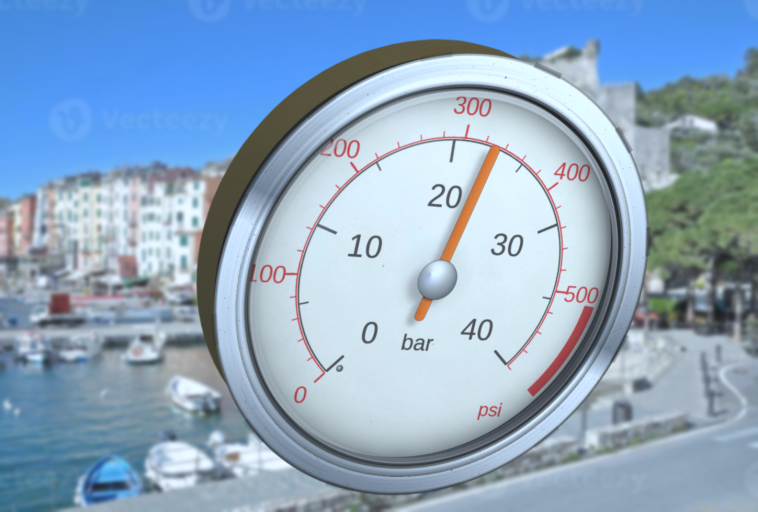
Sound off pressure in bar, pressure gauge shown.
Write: 22.5 bar
